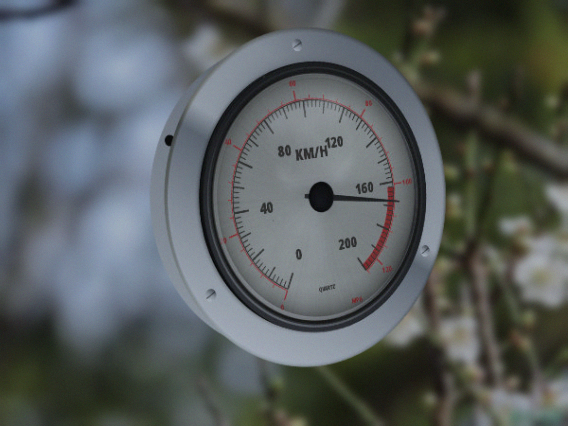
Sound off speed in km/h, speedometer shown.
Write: 168 km/h
